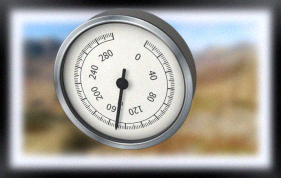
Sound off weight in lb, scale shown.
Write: 150 lb
